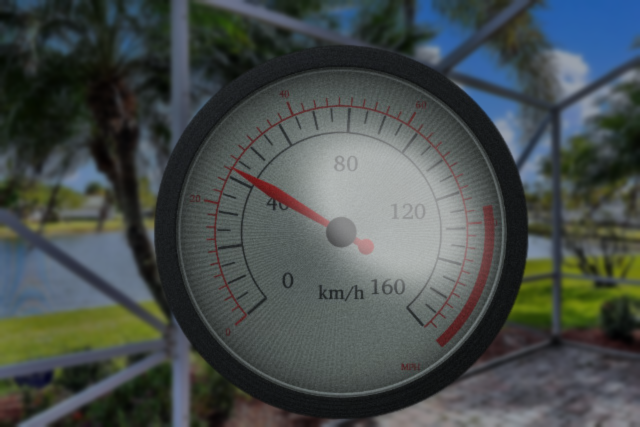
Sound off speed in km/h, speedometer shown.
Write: 42.5 km/h
